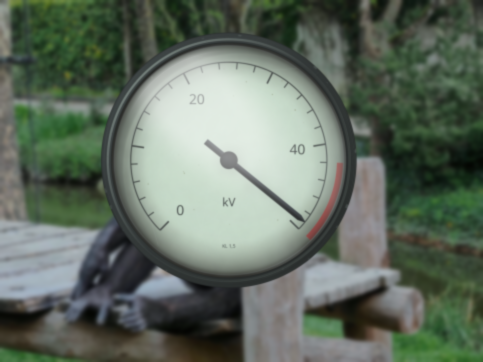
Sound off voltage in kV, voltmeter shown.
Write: 49 kV
